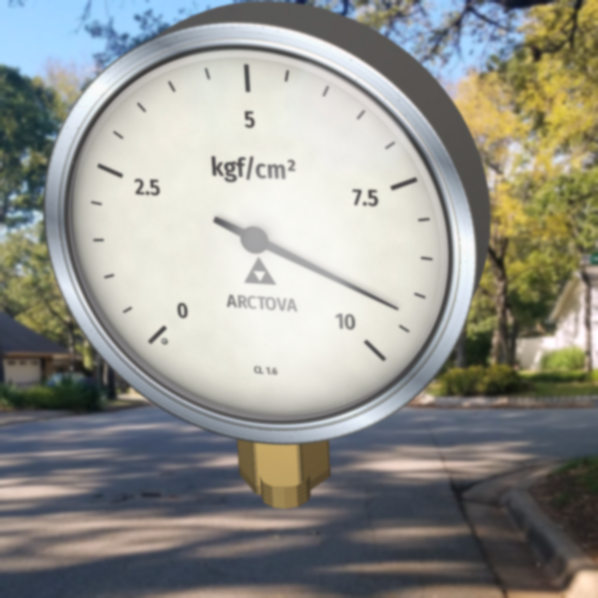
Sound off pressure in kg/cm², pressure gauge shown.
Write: 9.25 kg/cm²
